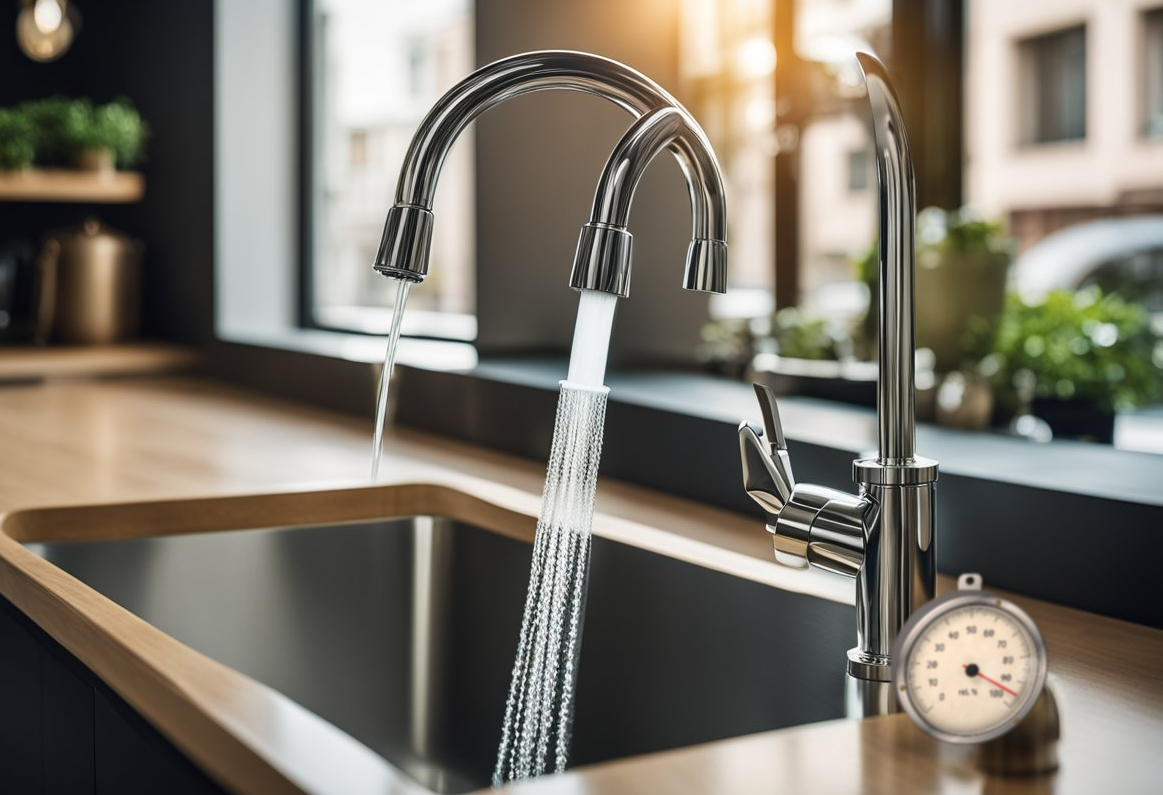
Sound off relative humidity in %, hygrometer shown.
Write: 95 %
